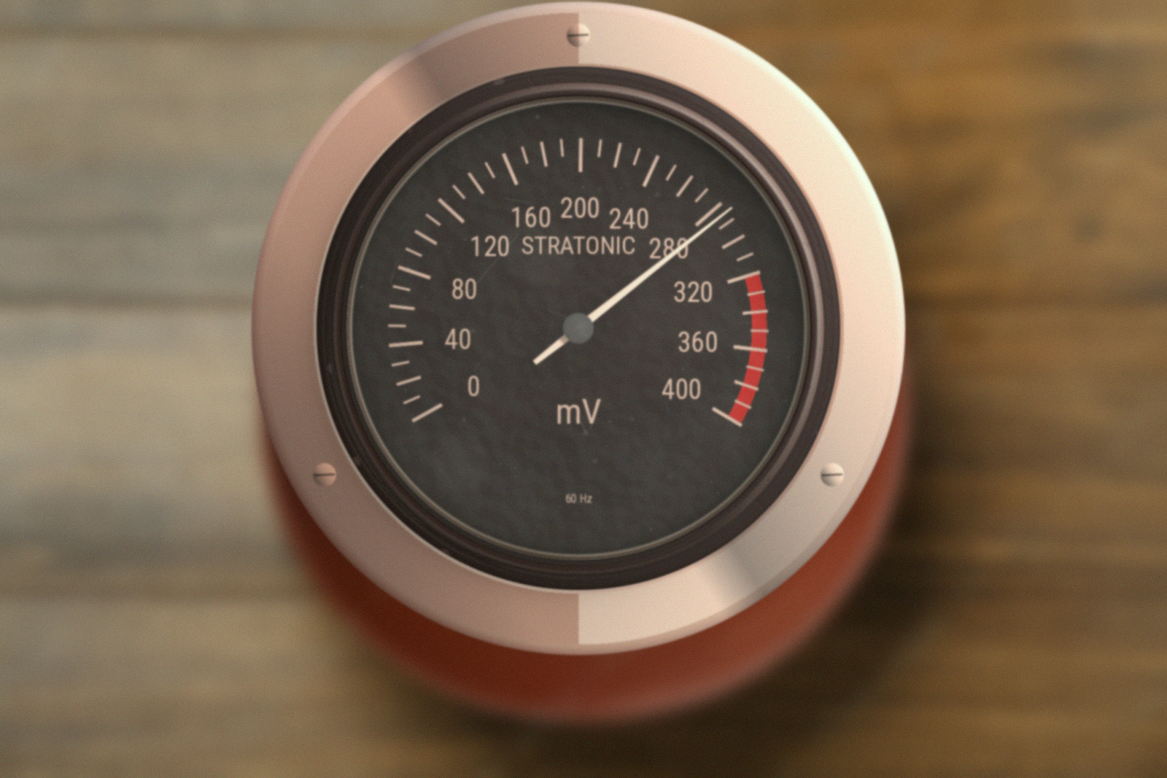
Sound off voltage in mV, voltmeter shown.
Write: 285 mV
